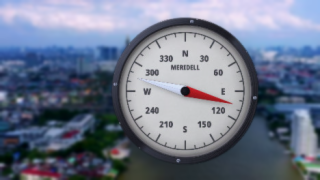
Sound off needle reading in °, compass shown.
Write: 105 °
